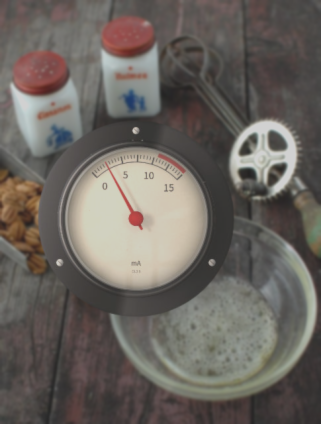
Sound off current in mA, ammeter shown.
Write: 2.5 mA
